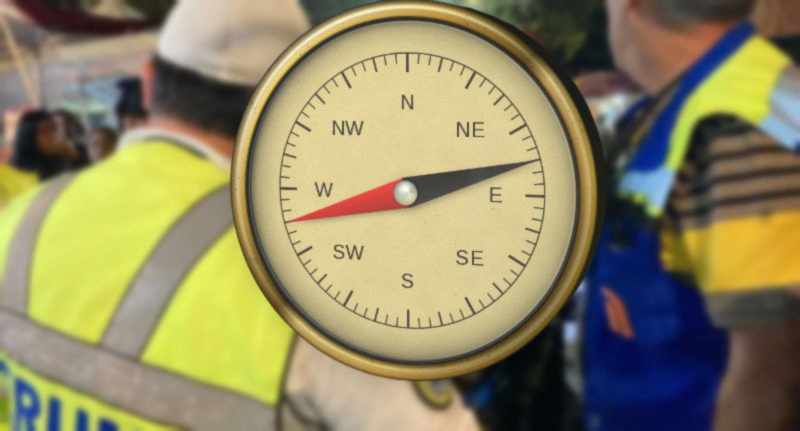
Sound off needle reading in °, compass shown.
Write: 255 °
